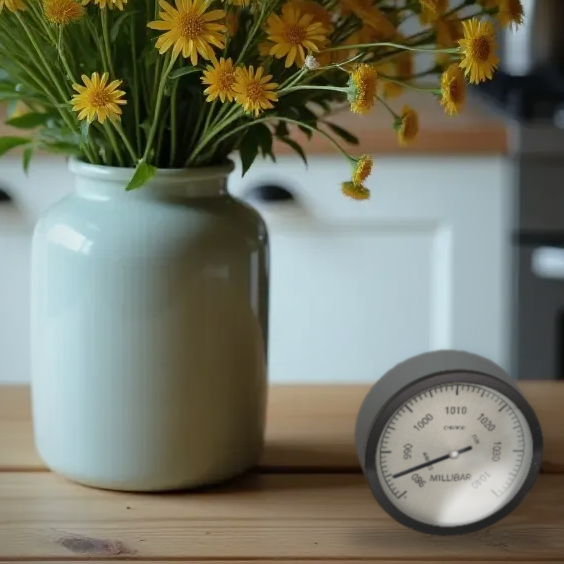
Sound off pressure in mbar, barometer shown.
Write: 985 mbar
